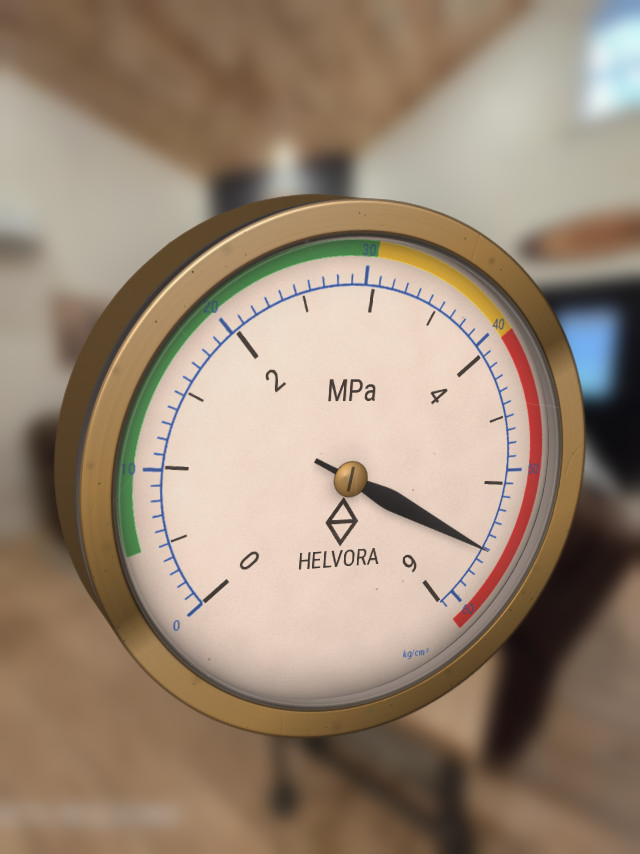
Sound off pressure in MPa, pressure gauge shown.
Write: 5.5 MPa
